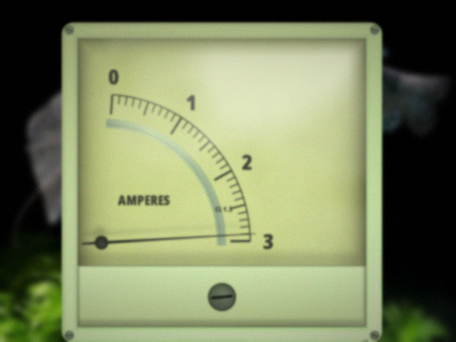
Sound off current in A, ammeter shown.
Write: 2.9 A
